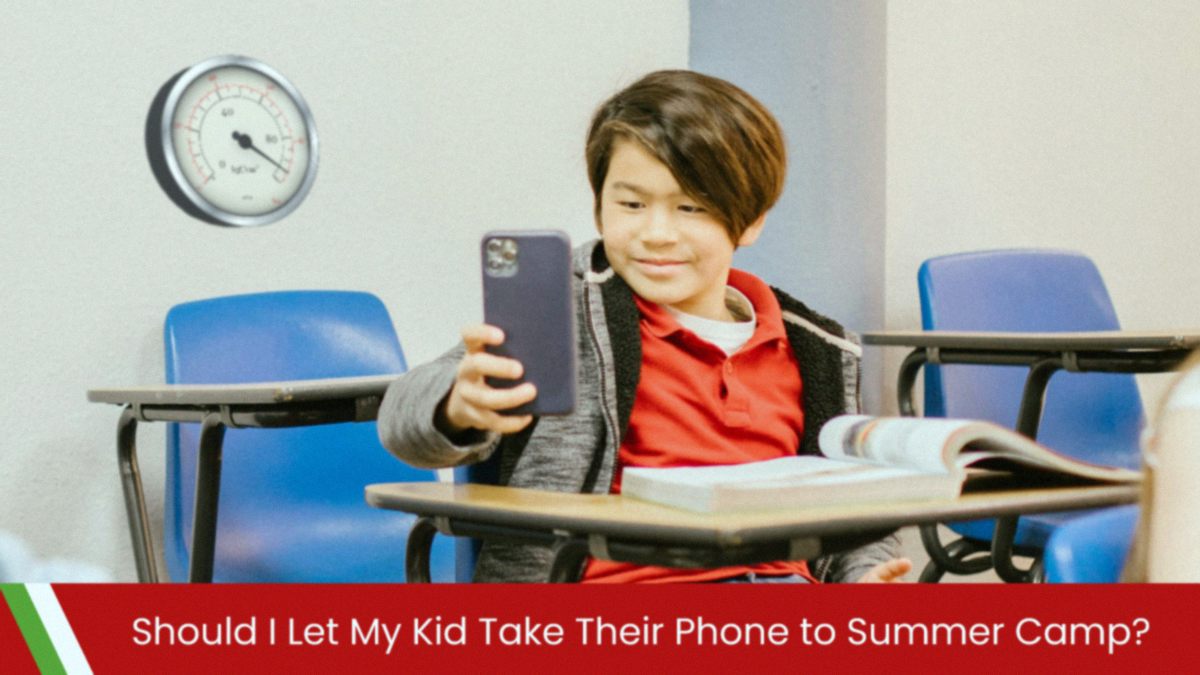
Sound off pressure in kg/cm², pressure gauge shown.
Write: 95 kg/cm²
